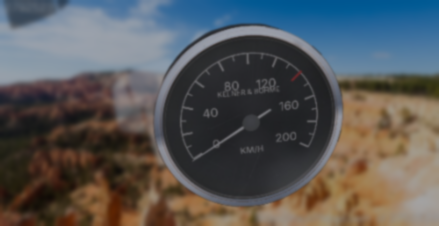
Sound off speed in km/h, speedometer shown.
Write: 0 km/h
